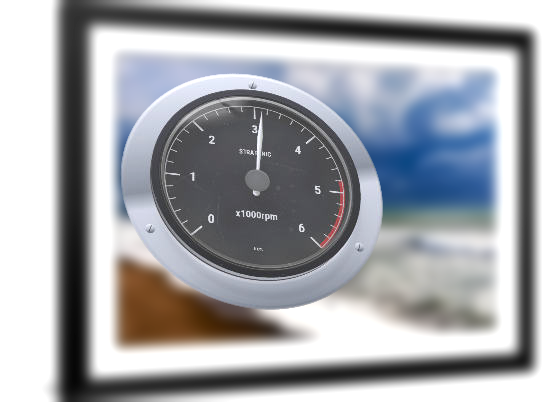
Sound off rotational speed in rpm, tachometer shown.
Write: 3100 rpm
